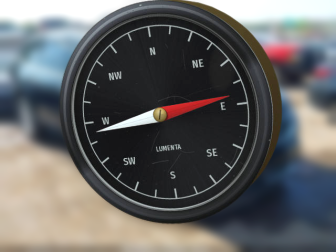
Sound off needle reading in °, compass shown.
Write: 82.5 °
